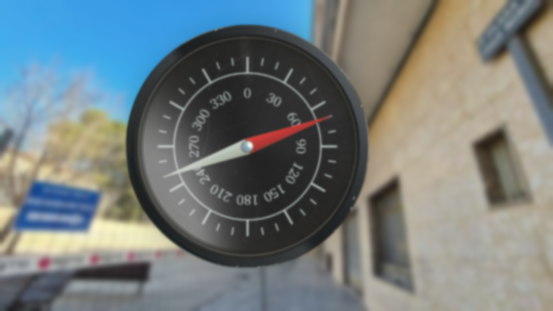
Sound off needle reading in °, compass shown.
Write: 70 °
